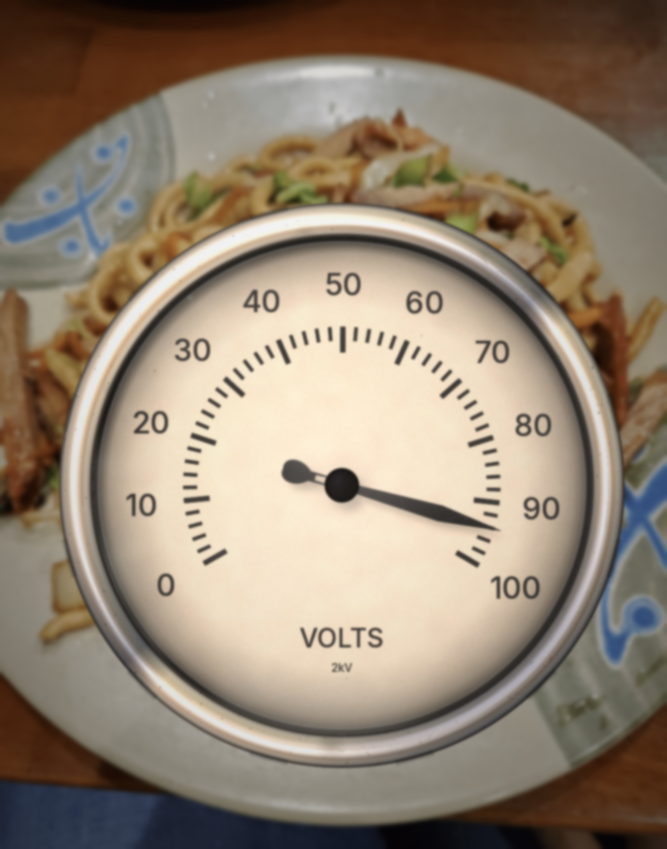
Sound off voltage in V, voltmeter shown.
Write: 94 V
